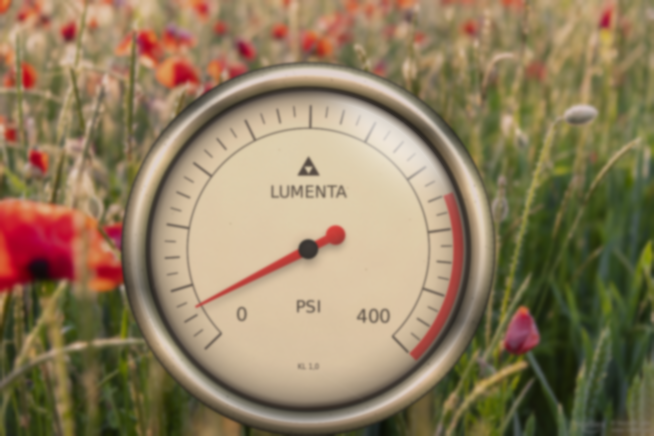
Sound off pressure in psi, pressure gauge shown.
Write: 25 psi
